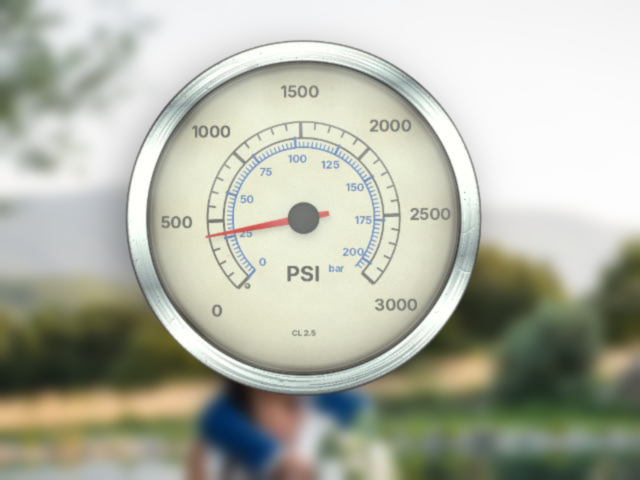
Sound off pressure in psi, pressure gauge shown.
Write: 400 psi
